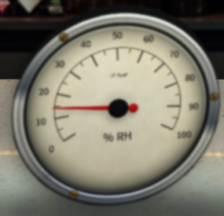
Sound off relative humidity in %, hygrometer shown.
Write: 15 %
